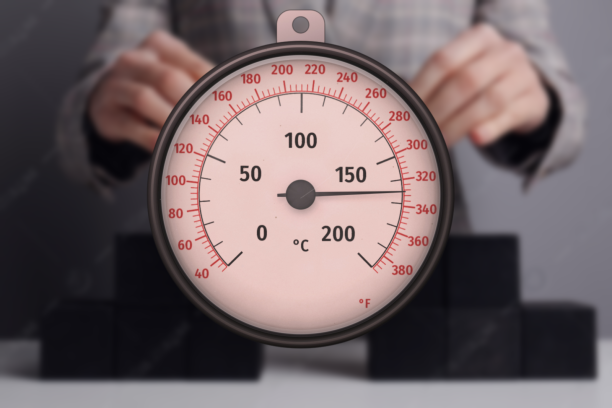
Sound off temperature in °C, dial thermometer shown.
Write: 165 °C
